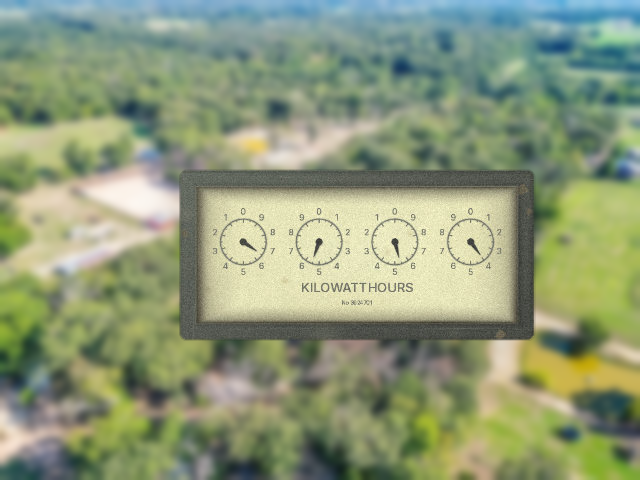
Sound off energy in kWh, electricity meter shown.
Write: 6554 kWh
